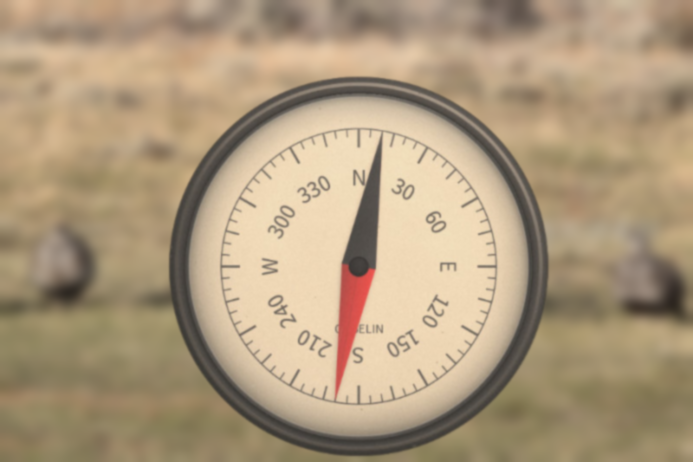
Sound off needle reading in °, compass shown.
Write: 190 °
